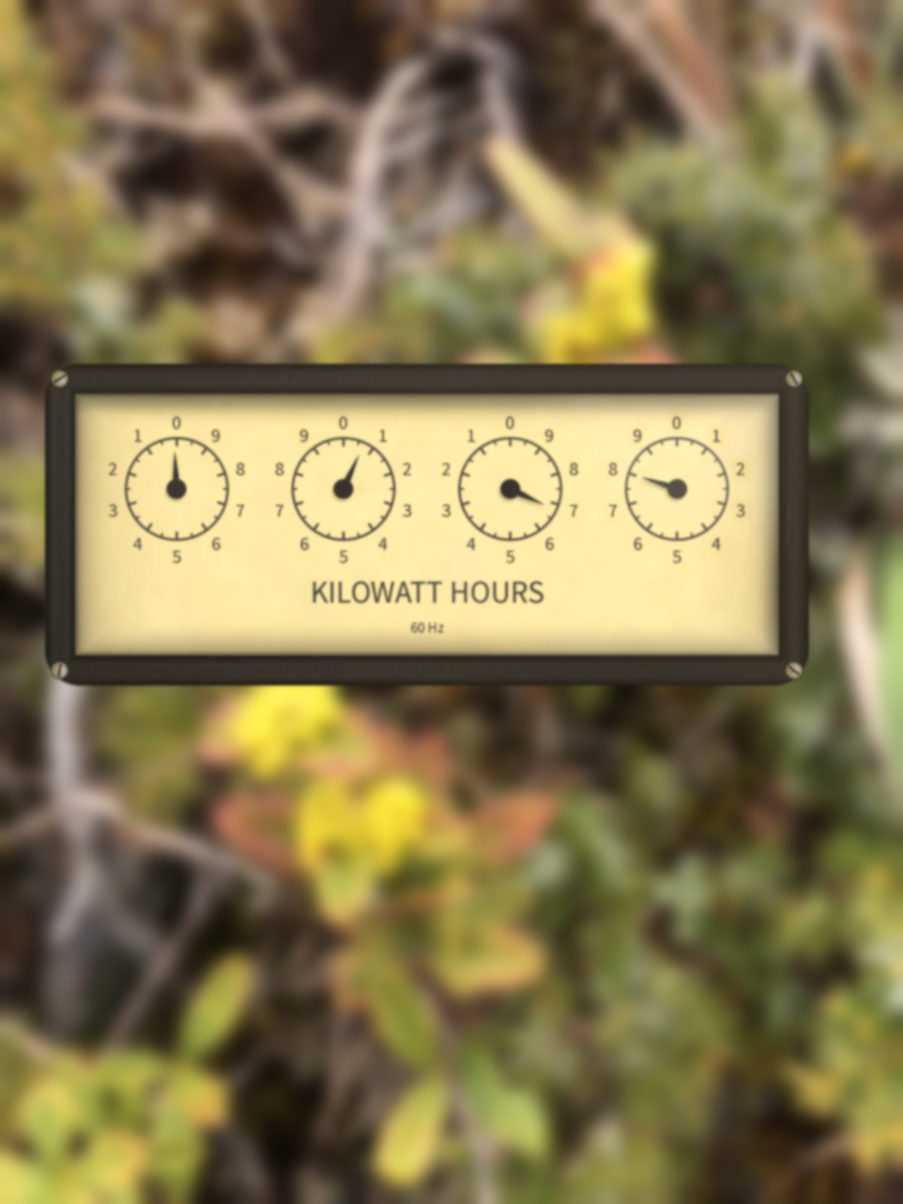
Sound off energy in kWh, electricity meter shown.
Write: 68 kWh
